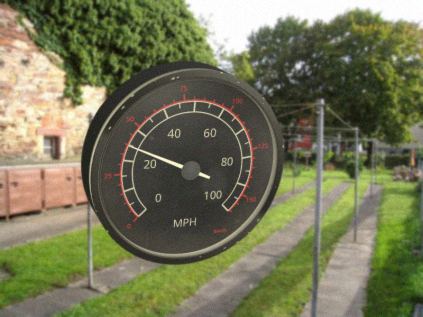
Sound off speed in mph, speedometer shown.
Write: 25 mph
